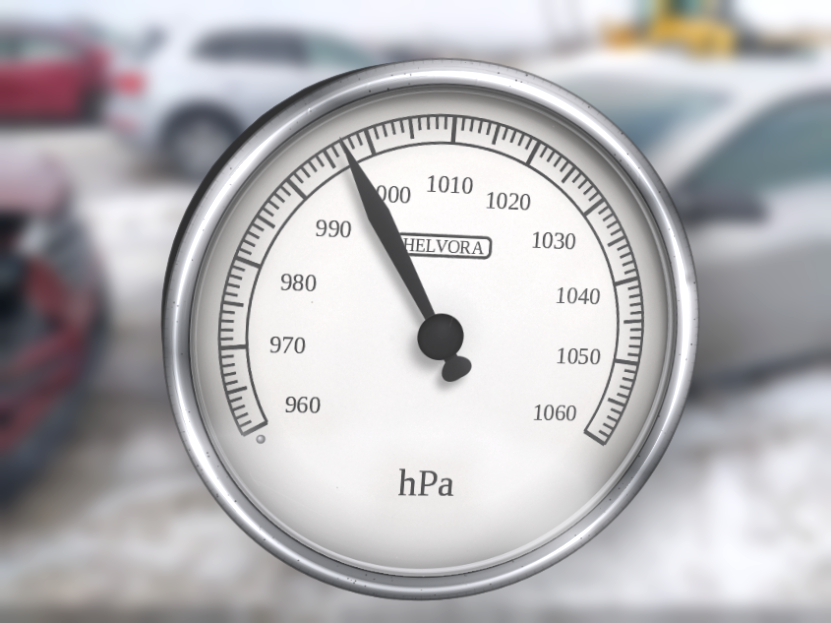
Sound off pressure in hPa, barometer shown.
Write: 997 hPa
